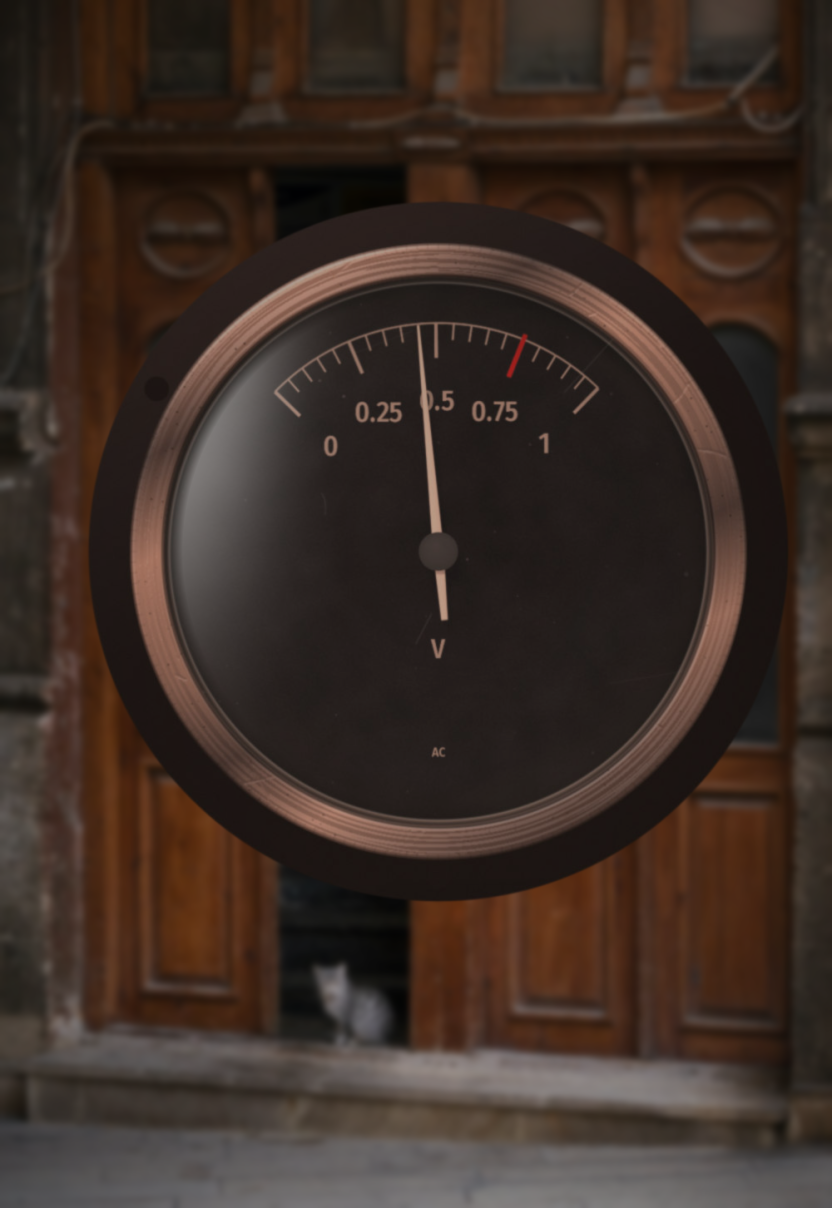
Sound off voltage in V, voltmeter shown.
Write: 0.45 V
